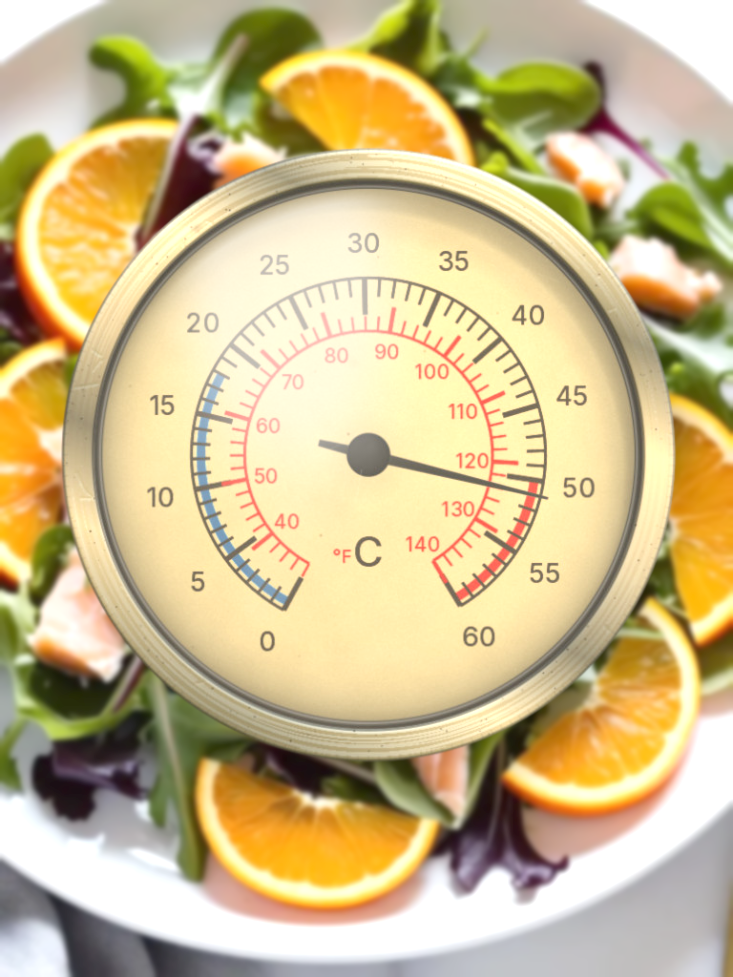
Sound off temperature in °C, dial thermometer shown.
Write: 51 °C
